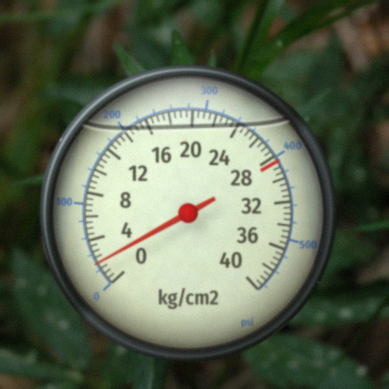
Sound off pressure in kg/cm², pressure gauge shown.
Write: 2 kg/cm²
